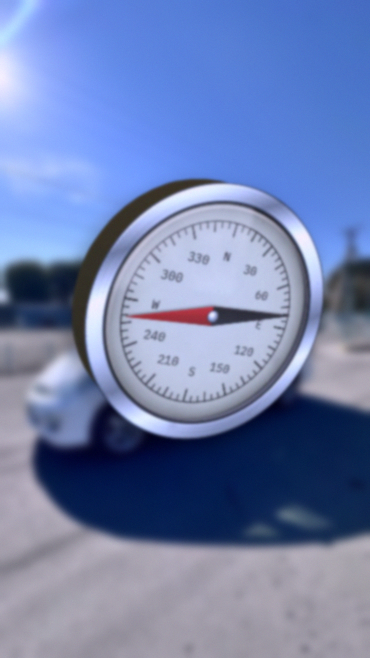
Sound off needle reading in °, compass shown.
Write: 260 °
